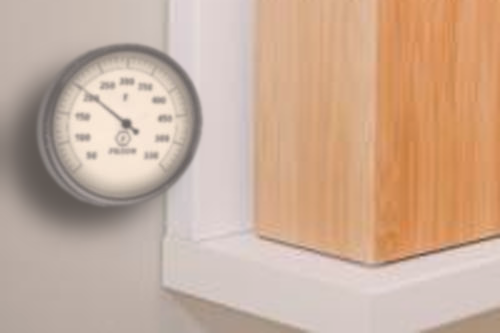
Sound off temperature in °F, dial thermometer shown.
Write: 200 °F
